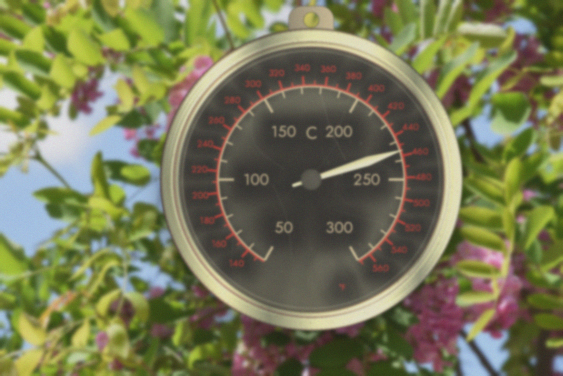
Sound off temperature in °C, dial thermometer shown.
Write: 235 °C
